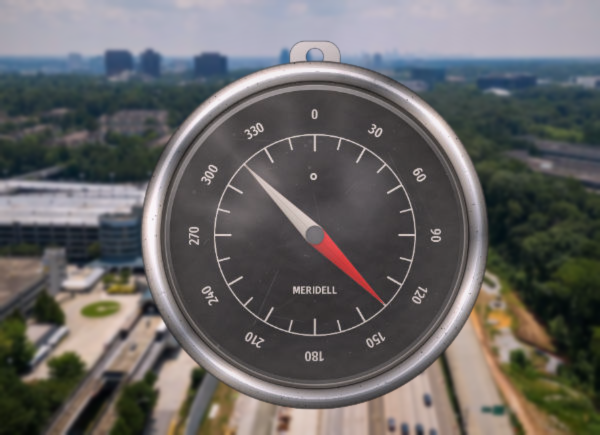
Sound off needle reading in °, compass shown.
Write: 135 °
